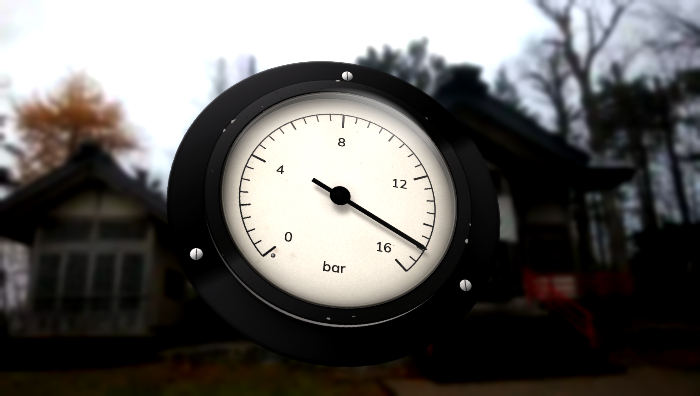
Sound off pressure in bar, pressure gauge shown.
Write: 15 bar
